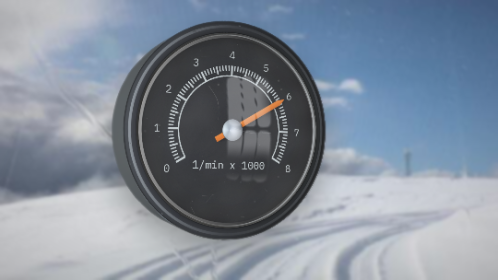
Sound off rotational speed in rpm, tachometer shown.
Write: 6000 rpm
